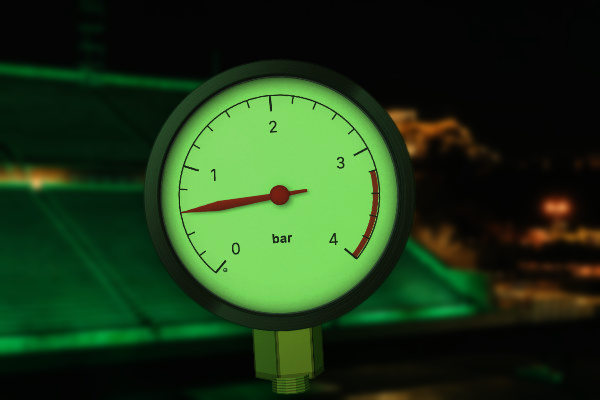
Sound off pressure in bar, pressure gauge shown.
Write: 0.6 bar
